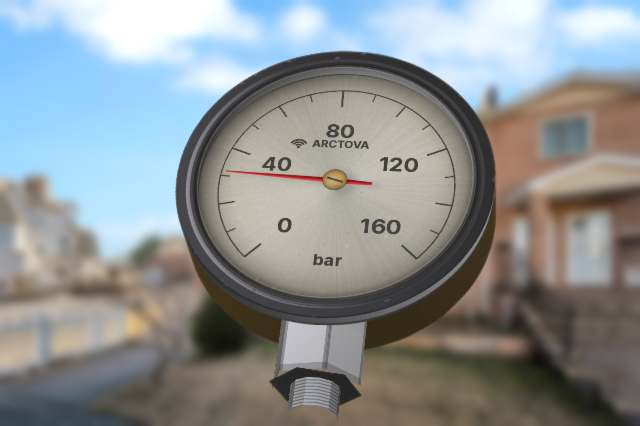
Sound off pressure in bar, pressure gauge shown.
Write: 30 bar
